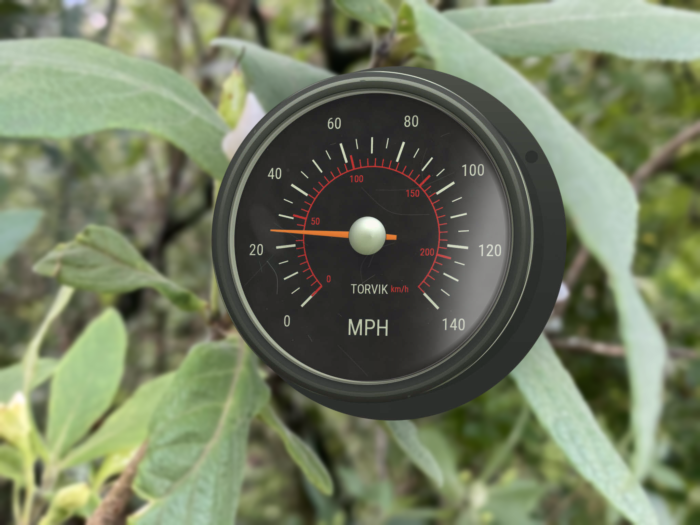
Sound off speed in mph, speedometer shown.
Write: 25 mph
